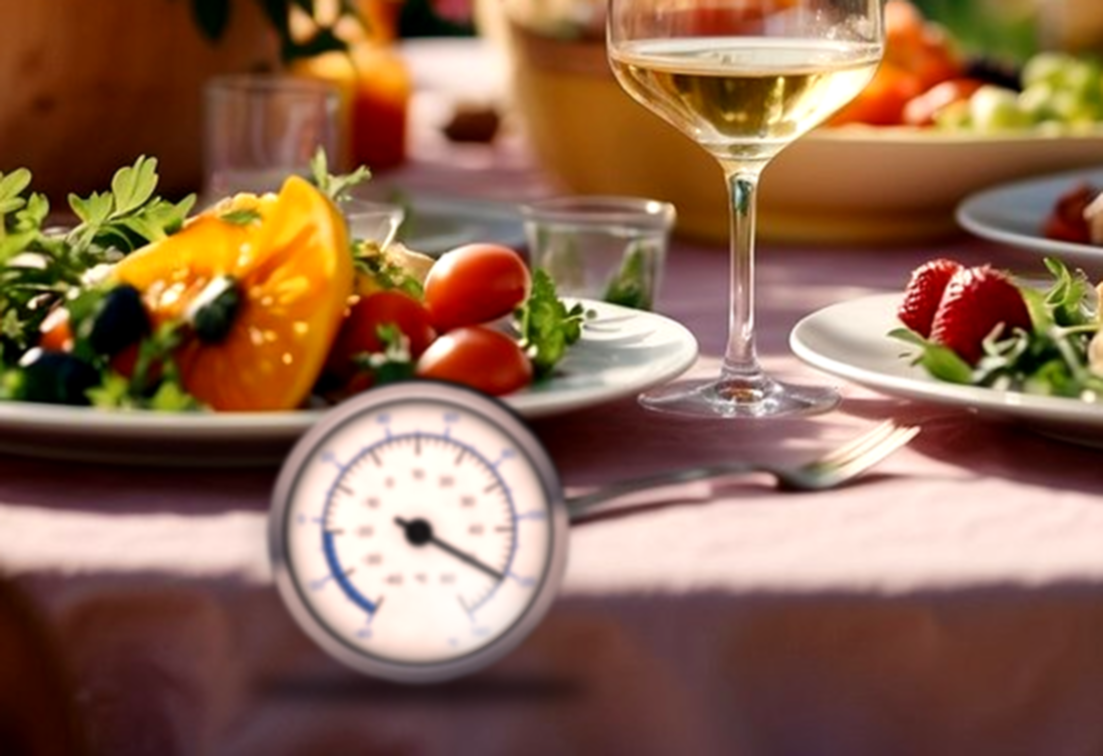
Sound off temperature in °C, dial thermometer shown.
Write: 50 °C
